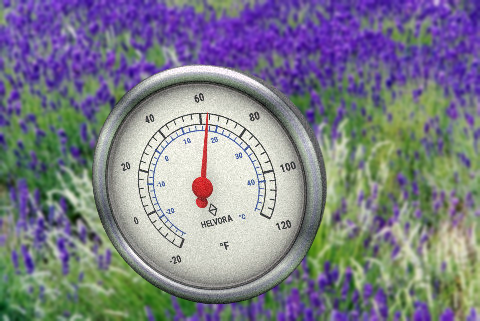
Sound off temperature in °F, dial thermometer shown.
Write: 64 °F
